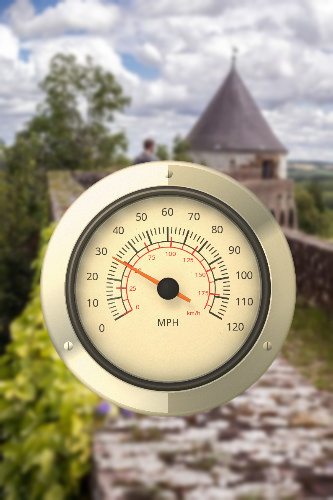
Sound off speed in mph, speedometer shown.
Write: 30 mph
